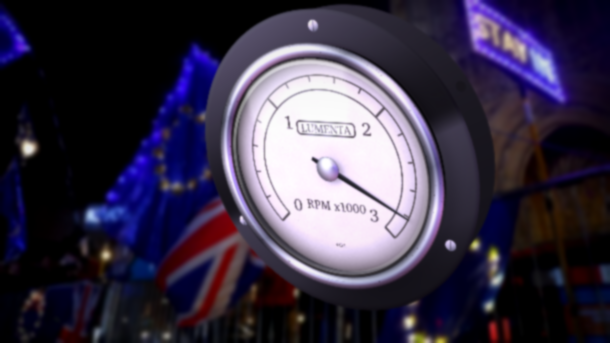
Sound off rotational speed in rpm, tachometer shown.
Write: 2800 rpm
